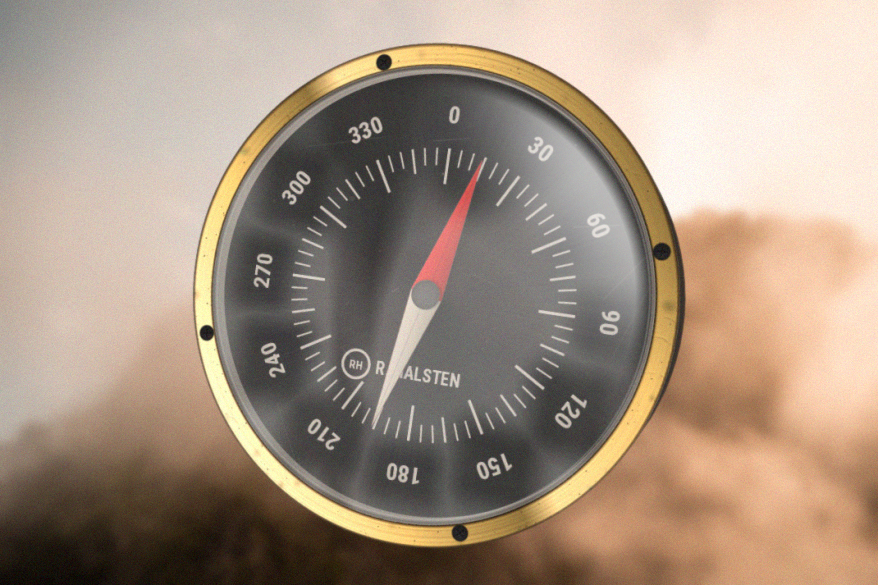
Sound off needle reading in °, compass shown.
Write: 15 °
